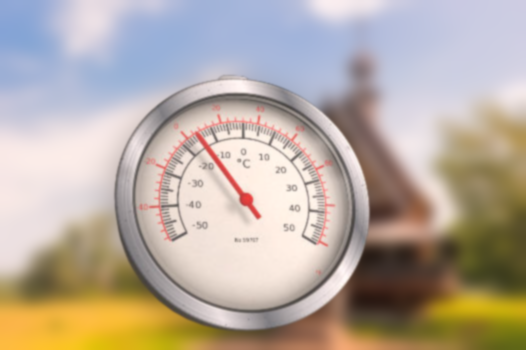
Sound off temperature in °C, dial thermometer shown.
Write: -15 °C
